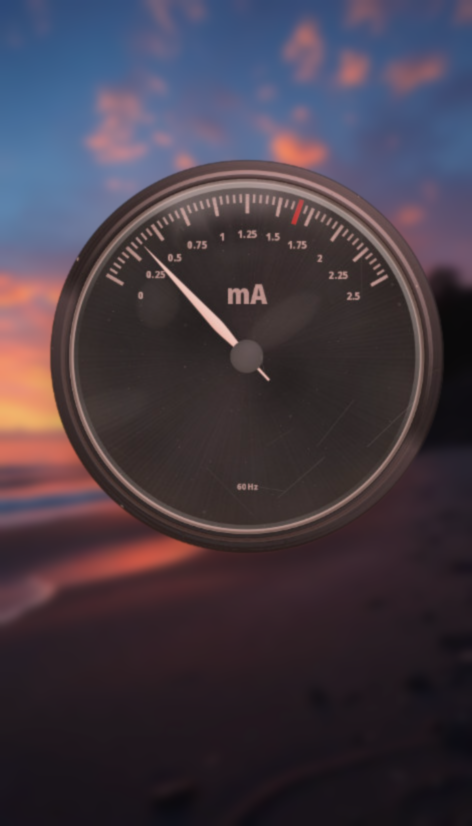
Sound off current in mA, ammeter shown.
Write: 0.35 mA
